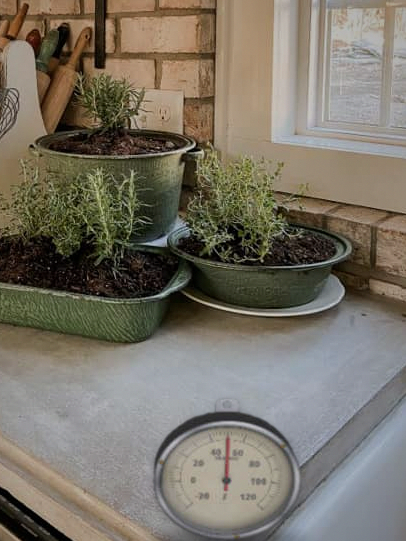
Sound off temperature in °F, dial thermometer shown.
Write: 50 °F
